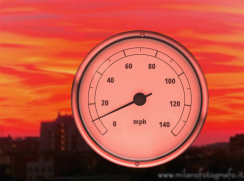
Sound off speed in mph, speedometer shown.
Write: 10 mph
